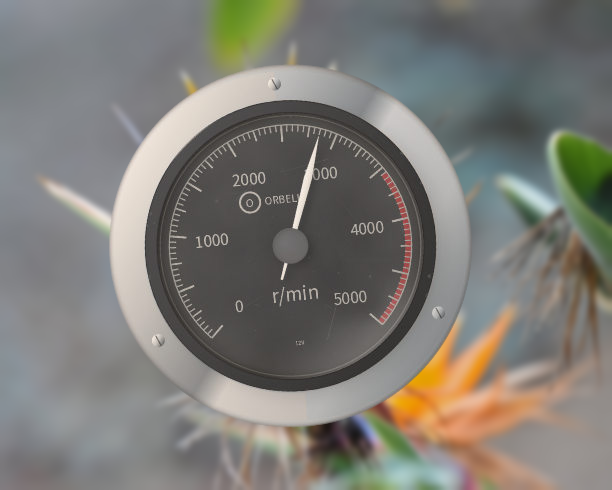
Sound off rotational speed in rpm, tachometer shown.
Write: 2850 rpm
